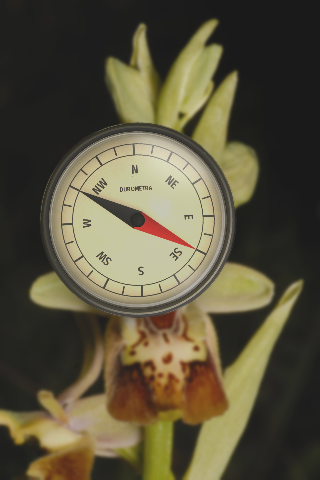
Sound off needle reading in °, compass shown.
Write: 120 °
